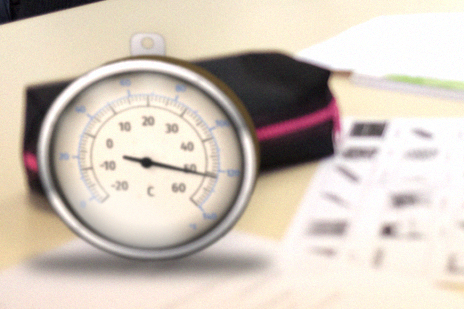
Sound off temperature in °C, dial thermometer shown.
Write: 50 °C
